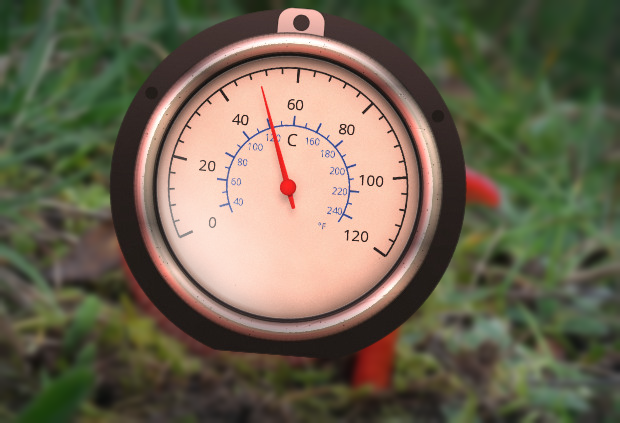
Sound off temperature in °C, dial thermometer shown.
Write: 50 °C
